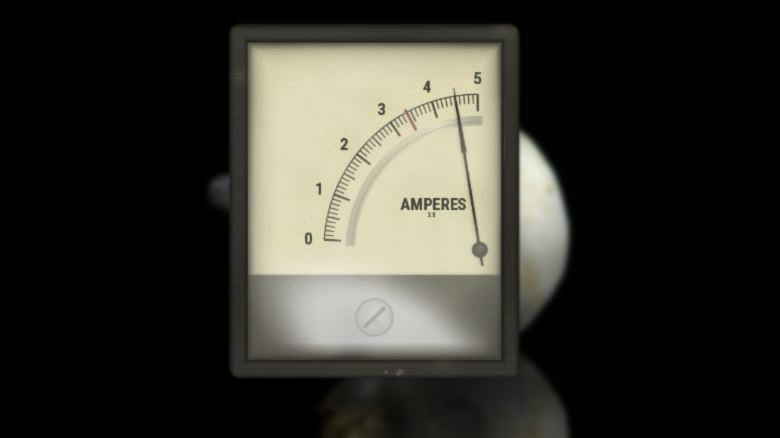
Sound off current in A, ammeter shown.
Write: 4.5 A
